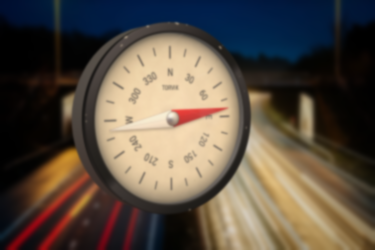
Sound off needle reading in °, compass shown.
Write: 82.5 °
